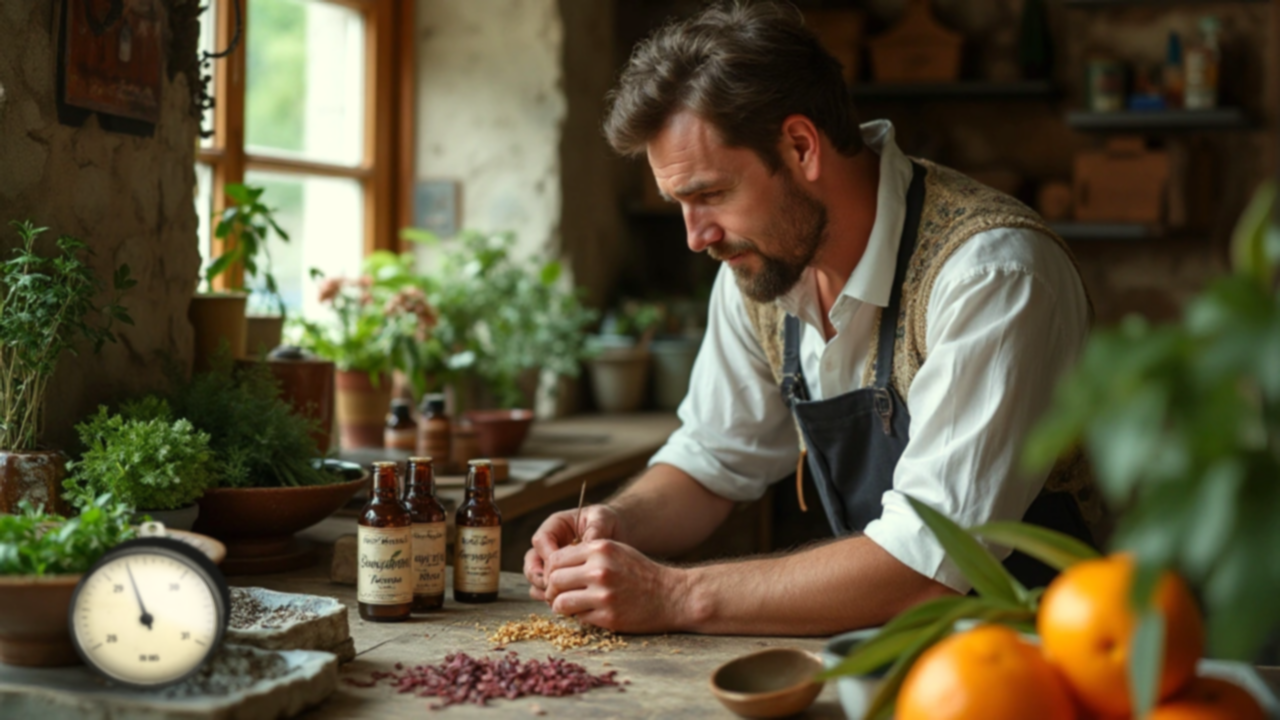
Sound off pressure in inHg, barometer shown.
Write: 29.3 inHg
